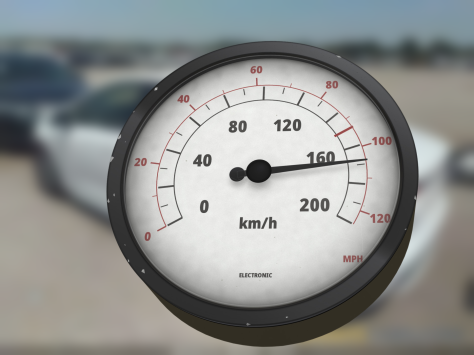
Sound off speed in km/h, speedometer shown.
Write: 170 km/h
